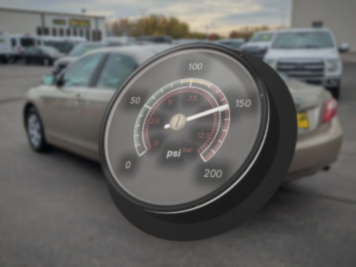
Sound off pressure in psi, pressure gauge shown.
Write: 150 psi
